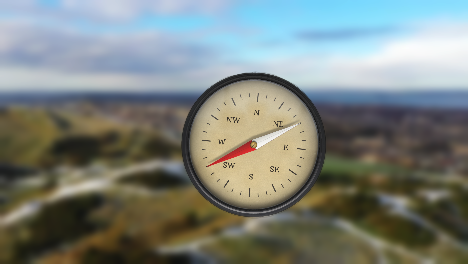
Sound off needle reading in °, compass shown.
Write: 240 °
